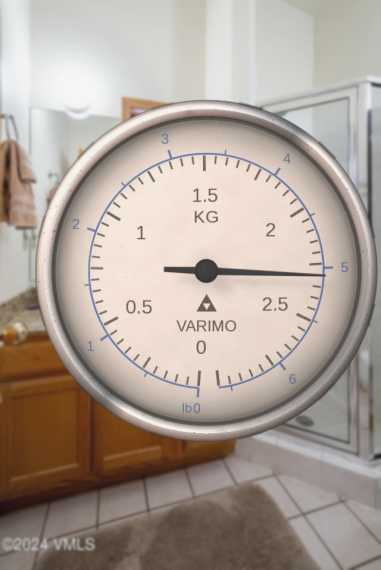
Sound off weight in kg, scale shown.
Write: 2.3 kg
